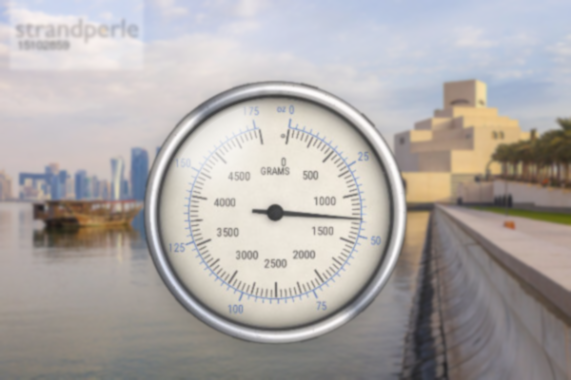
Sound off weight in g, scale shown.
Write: 1250 g
